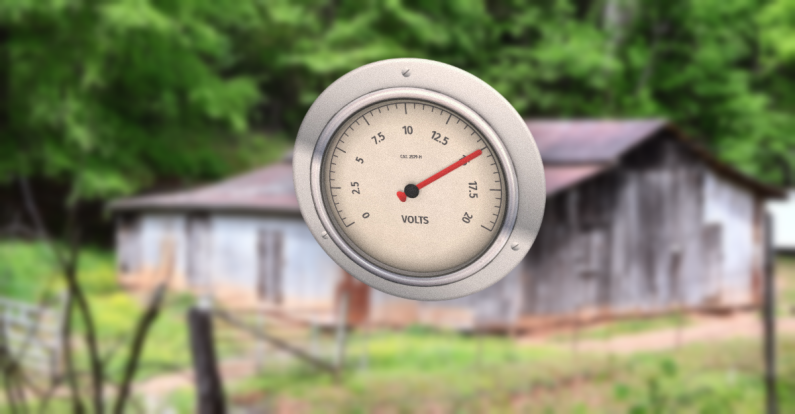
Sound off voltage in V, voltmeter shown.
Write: 15 V
